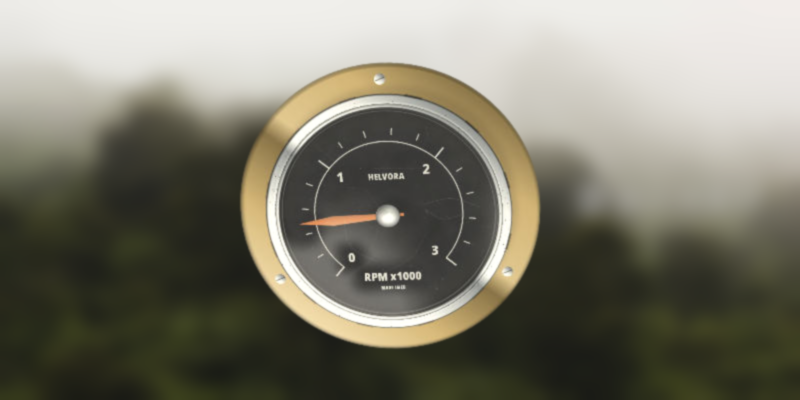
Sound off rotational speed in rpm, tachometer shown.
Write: 500 rpm
